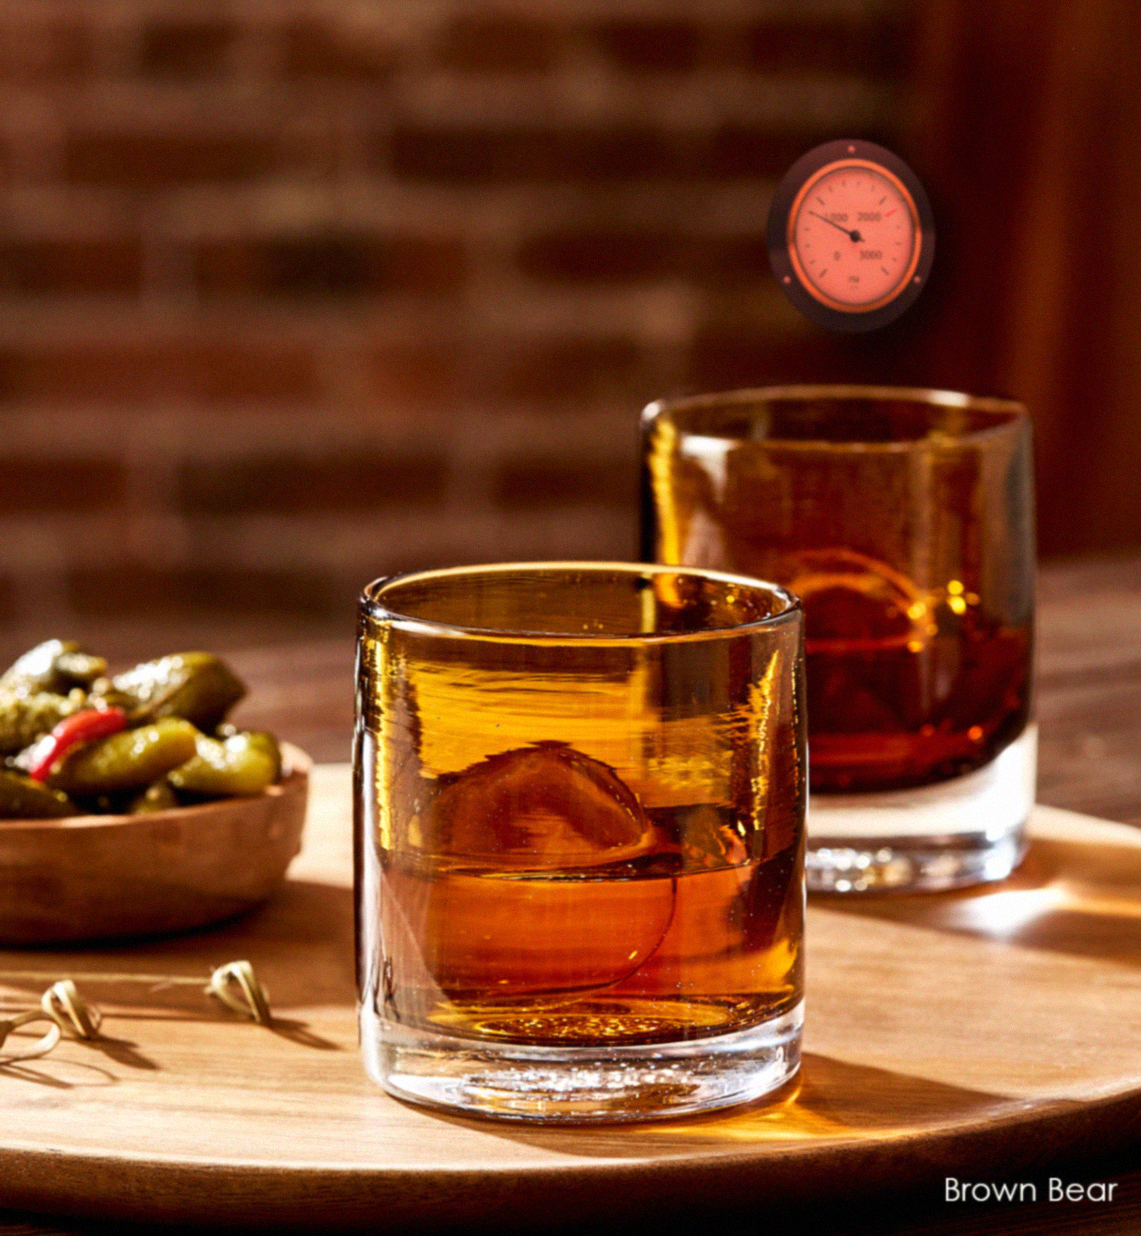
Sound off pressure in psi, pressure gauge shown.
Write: 800 psi
